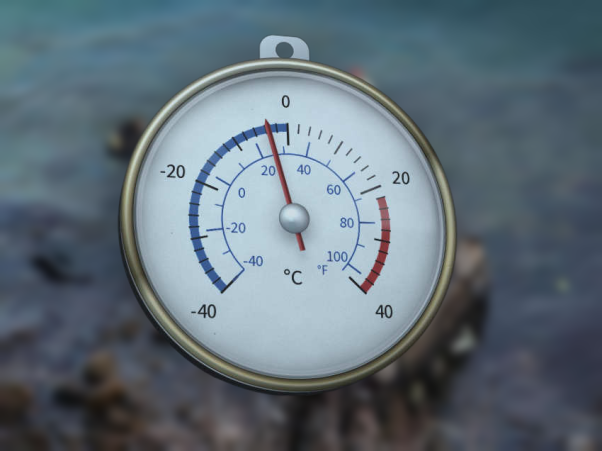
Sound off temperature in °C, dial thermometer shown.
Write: -4 °C
